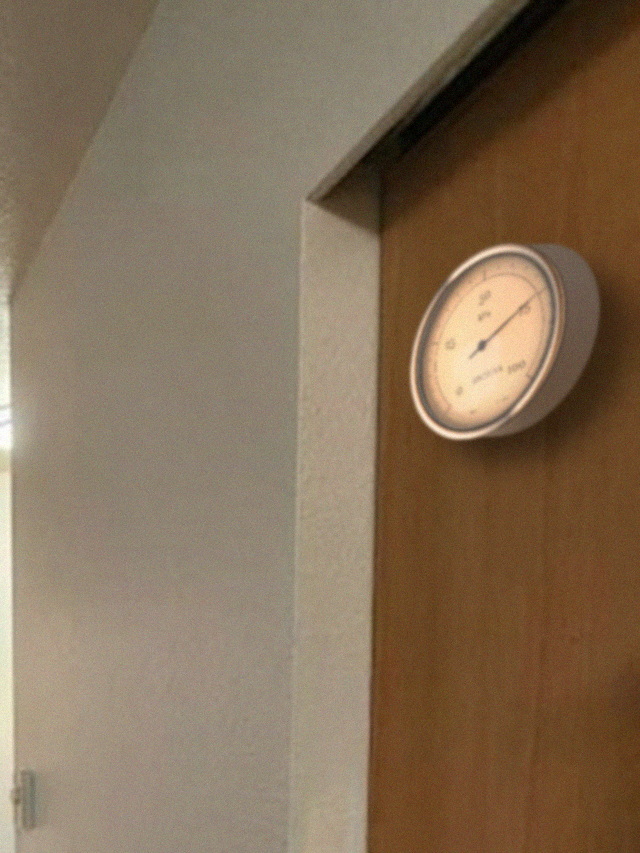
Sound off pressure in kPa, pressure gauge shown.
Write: 75 kPa
